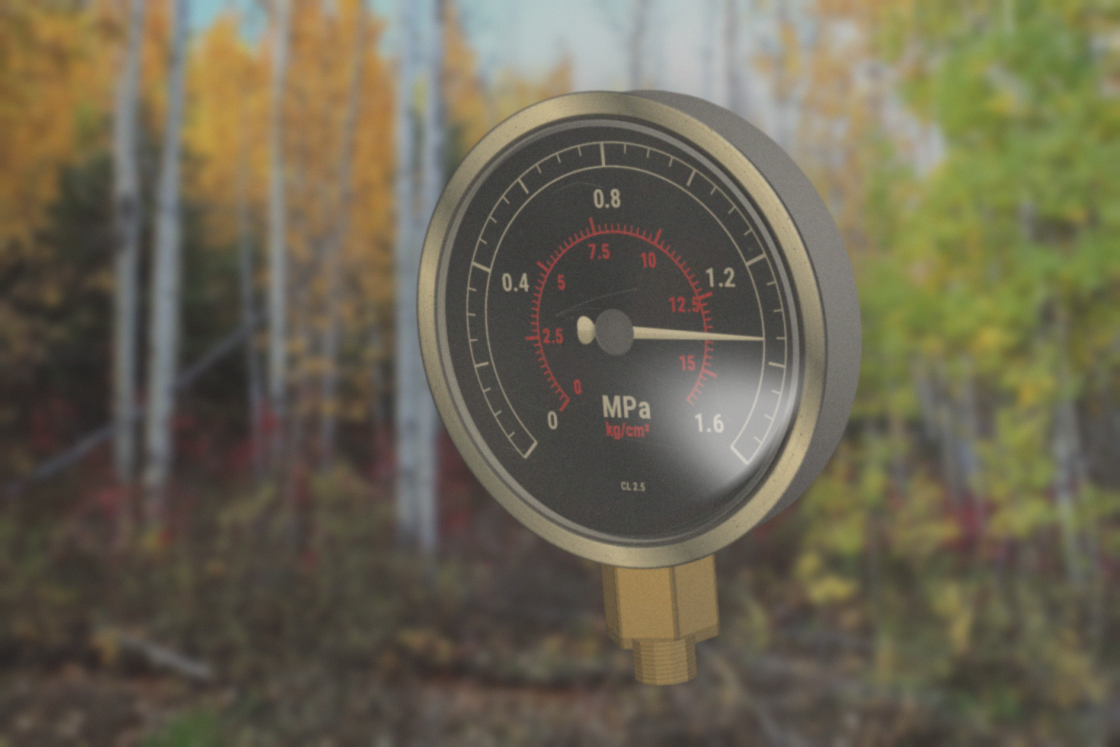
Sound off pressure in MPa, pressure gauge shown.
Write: 1.35 MPa
